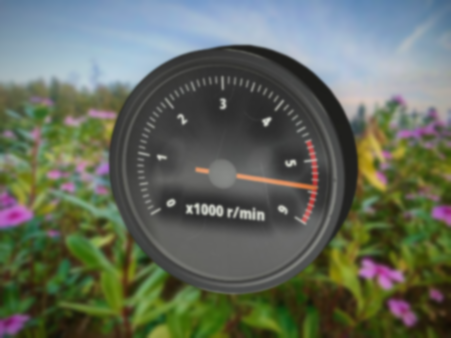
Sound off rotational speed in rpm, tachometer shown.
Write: 5400 rpm
